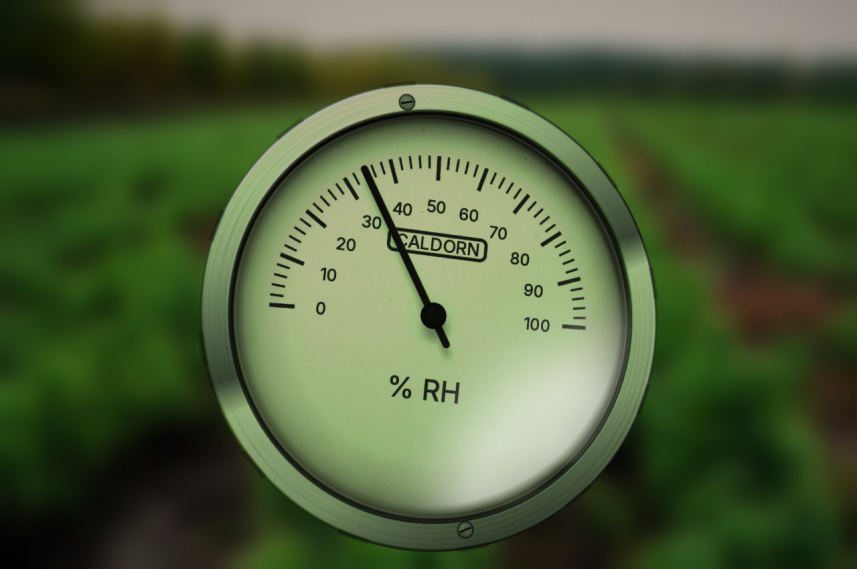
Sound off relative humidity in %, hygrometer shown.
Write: 34 %
